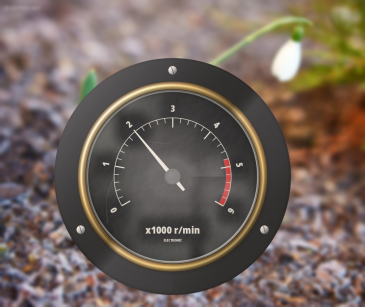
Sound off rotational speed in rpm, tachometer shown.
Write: 2000 rpm
